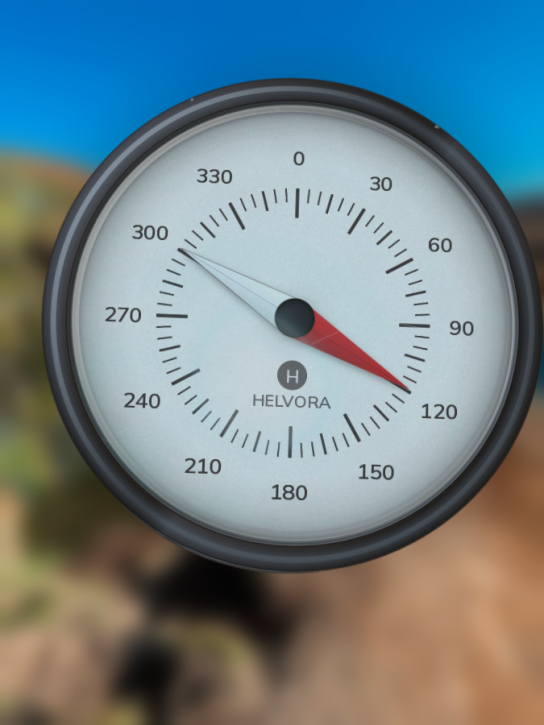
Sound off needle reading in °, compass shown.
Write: 120 °
